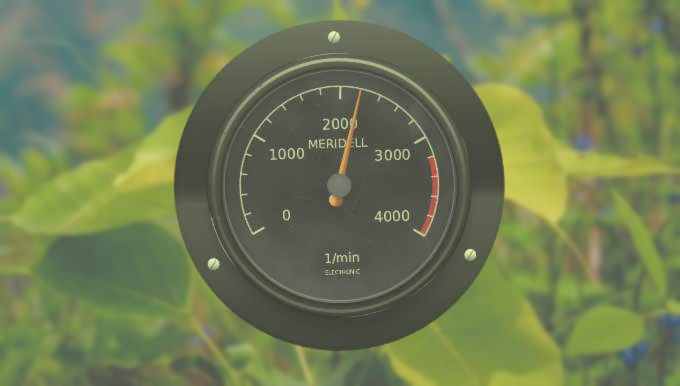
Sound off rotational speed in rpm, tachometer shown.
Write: 2200 rpm
